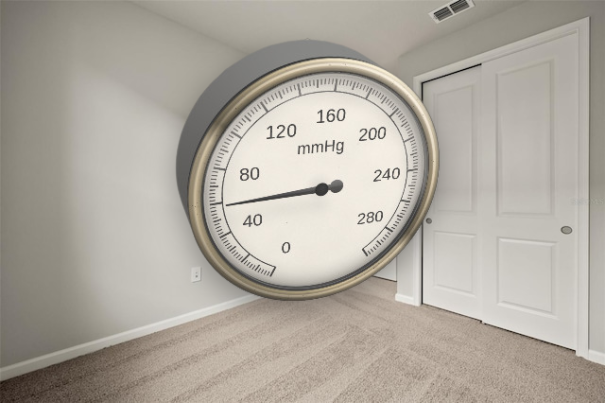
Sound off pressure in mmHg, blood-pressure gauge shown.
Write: 60 mmHg
